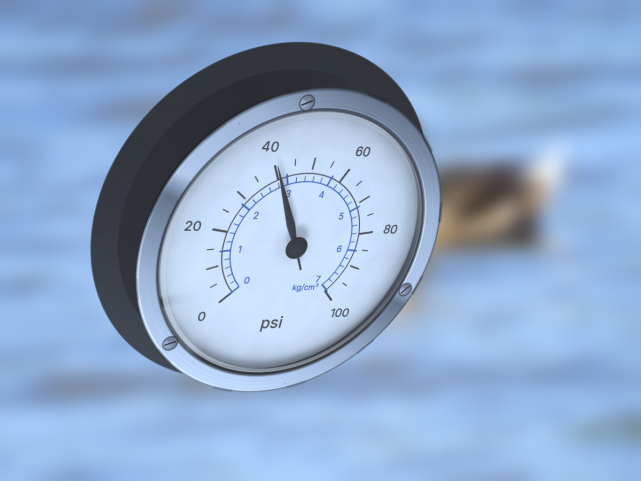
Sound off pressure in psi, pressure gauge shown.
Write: 40 psi
